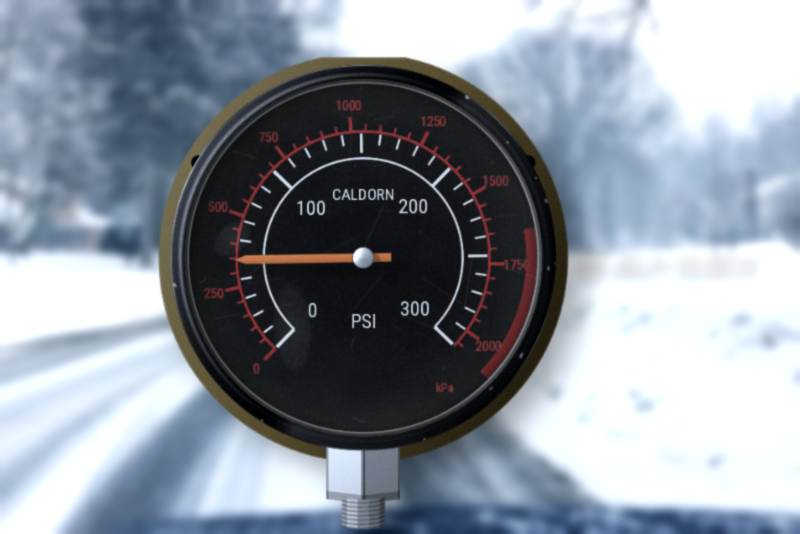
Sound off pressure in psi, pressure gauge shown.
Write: 50 psi
